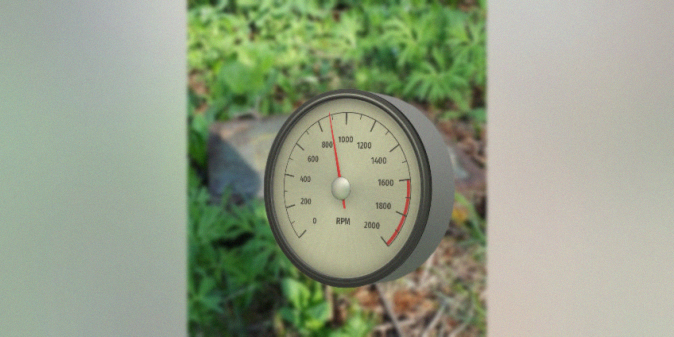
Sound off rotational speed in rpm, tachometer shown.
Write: 900 rpm
